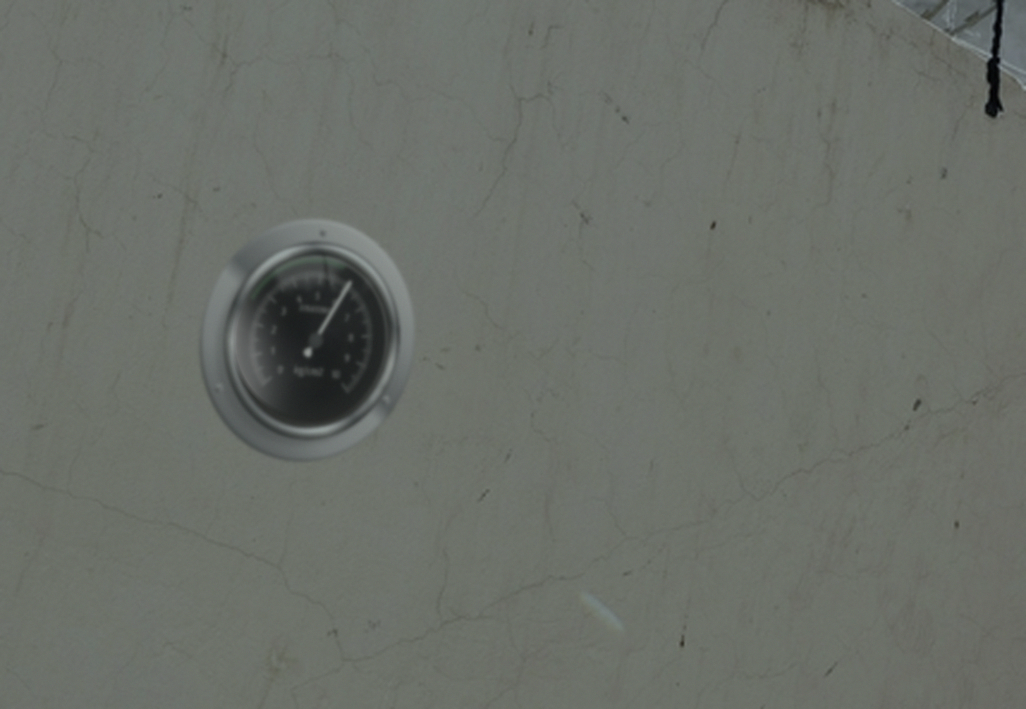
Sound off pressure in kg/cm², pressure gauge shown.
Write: 6 kg/cm²
